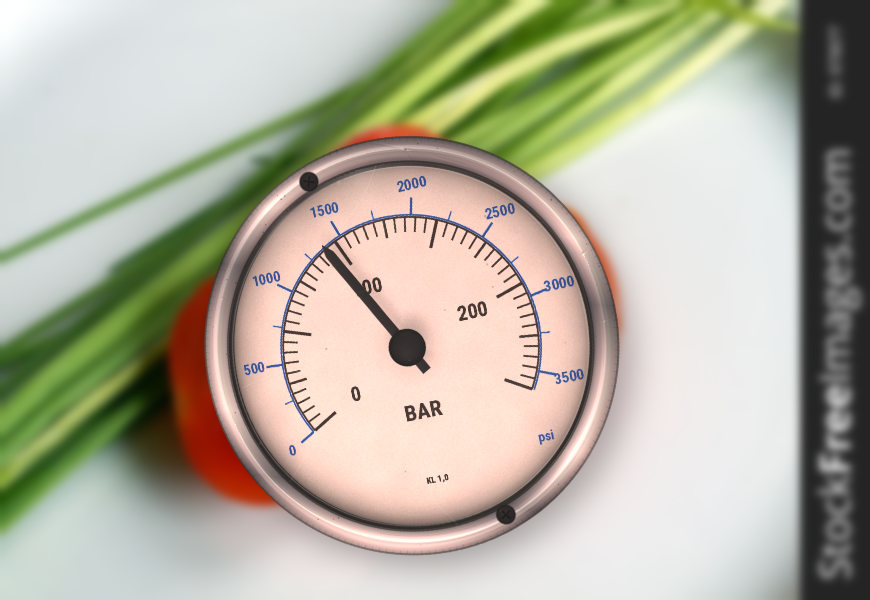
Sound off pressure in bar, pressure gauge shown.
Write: 95 bar
